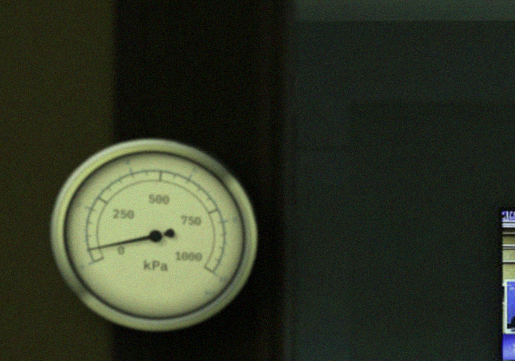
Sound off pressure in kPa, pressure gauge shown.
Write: 50 kPa
